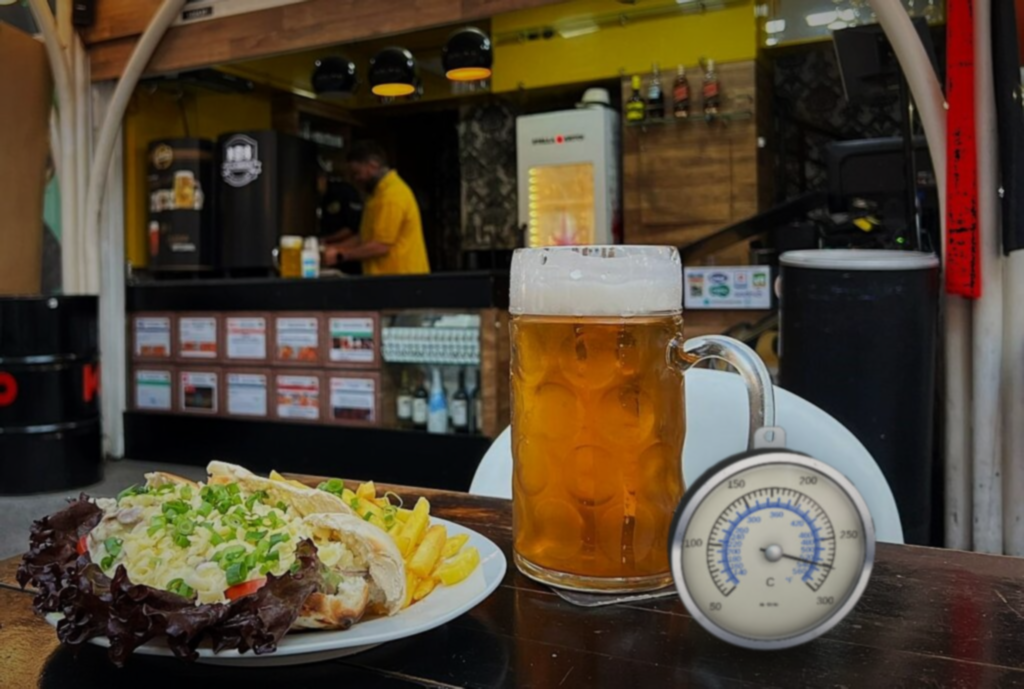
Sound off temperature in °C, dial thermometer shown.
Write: 275 °C
